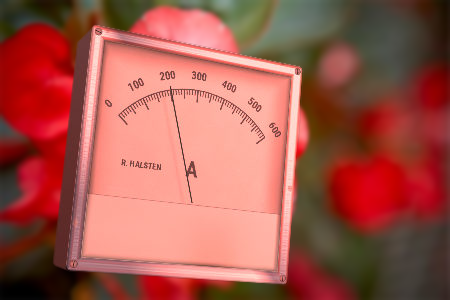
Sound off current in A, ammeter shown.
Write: 200 A
